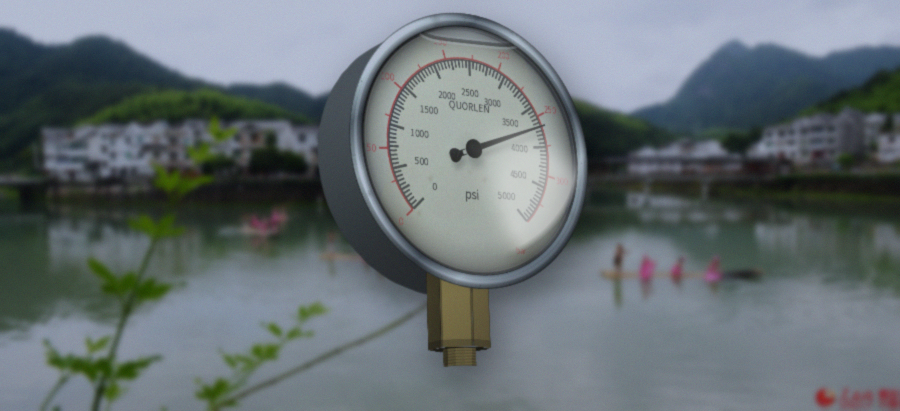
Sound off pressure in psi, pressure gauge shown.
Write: 3750 psi
